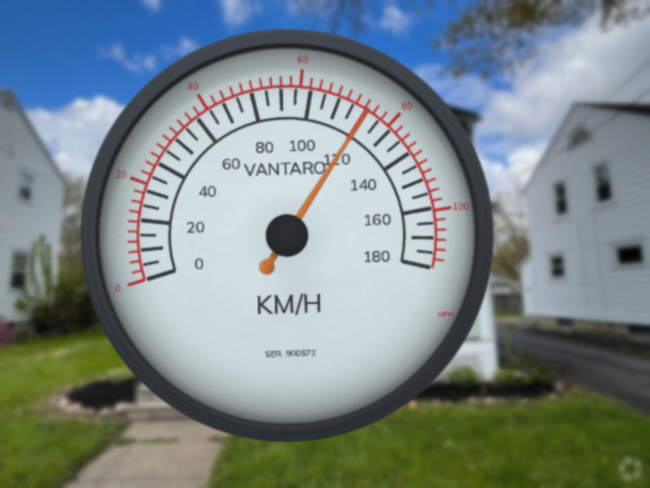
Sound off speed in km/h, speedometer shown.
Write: 120 km/h
